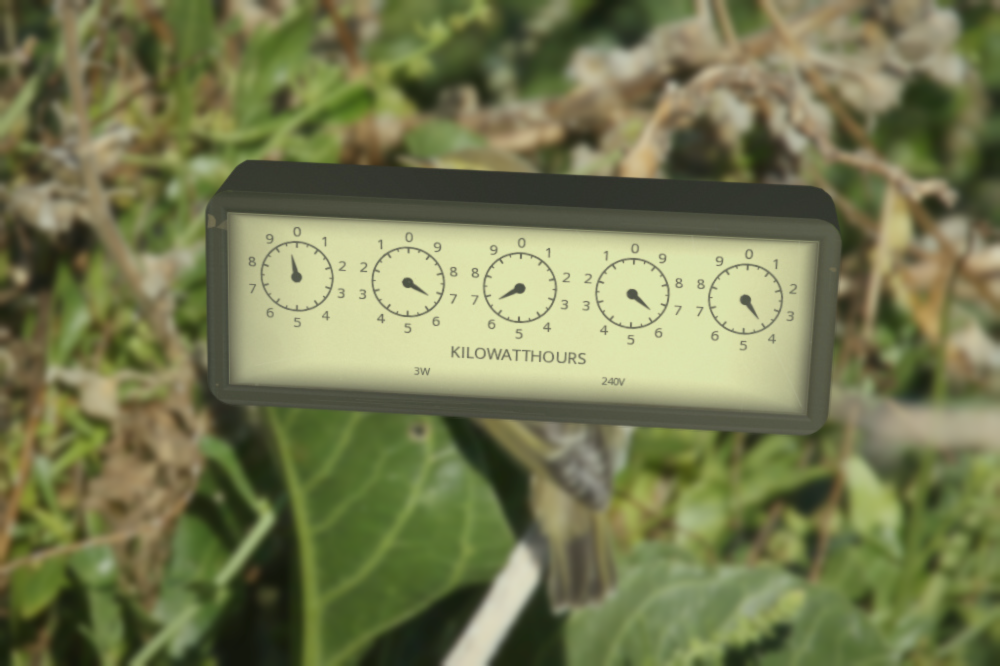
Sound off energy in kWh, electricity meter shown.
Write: 96664 kWh
